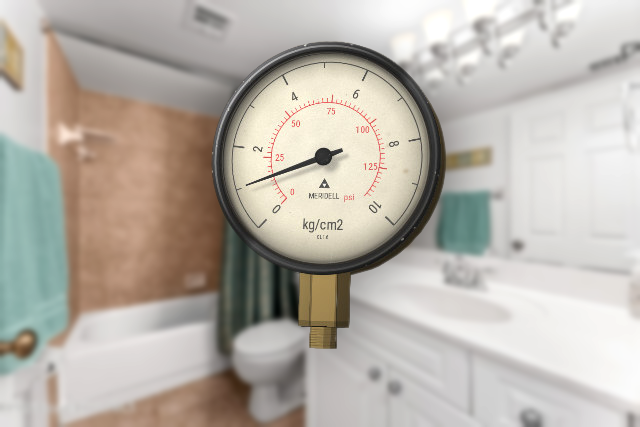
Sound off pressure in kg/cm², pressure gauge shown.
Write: 1 kg/cm²
